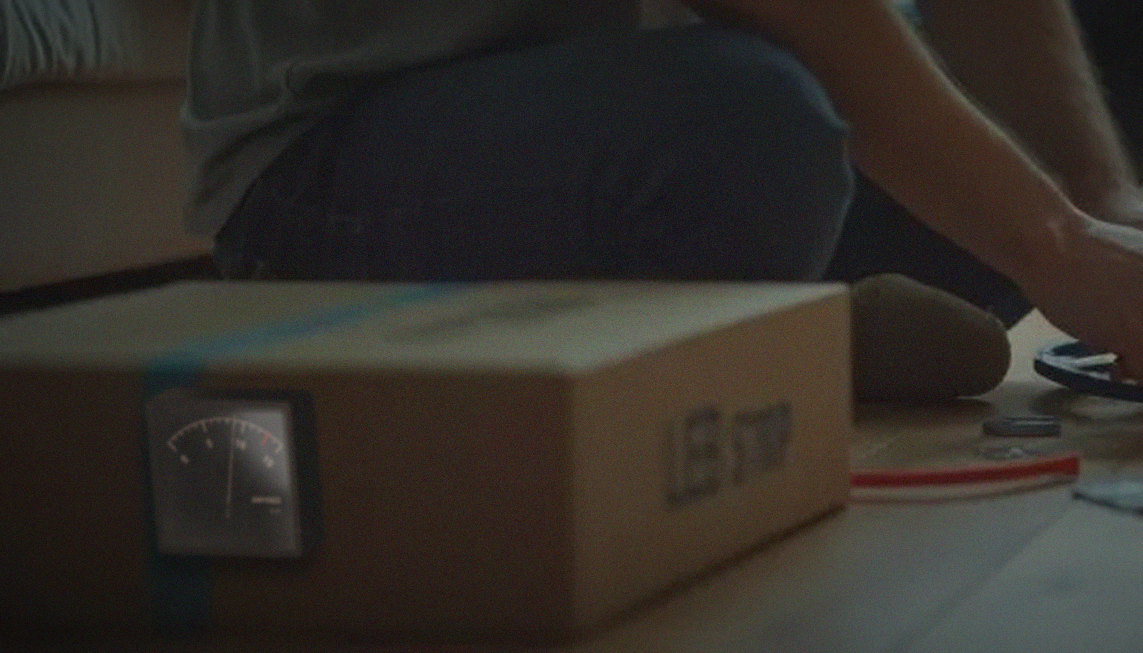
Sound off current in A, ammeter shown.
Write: 9 A
